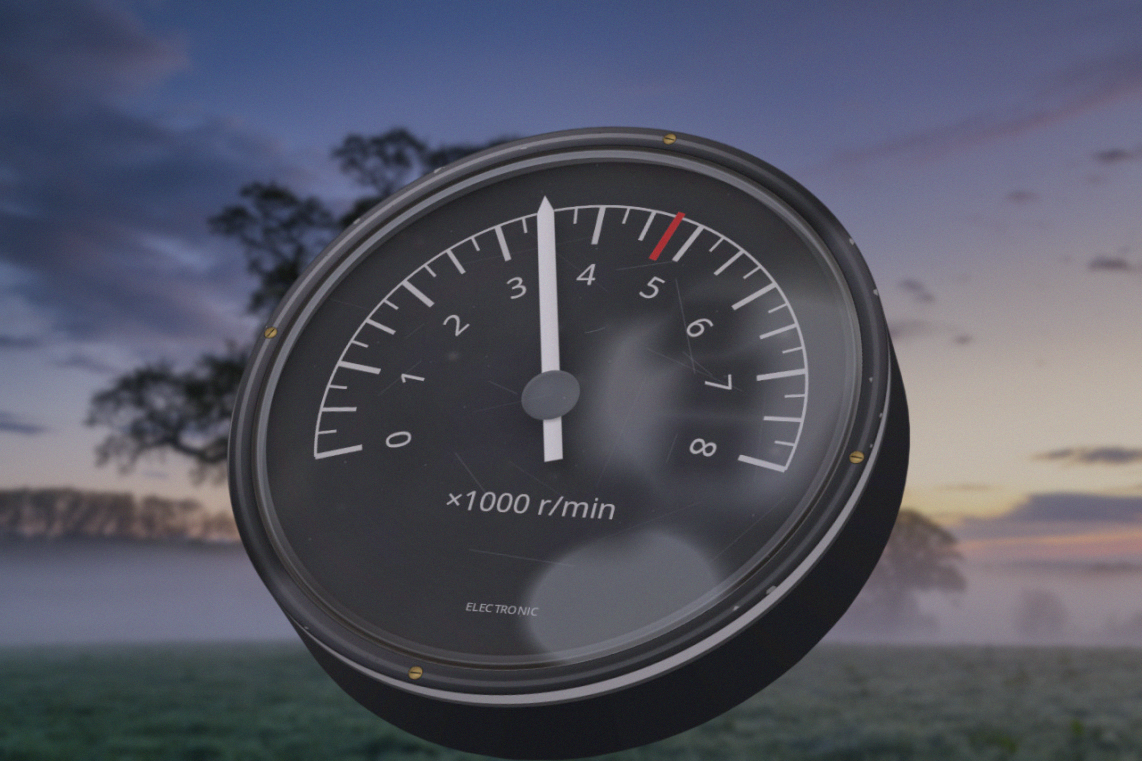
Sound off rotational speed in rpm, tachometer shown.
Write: 3500 rpm
